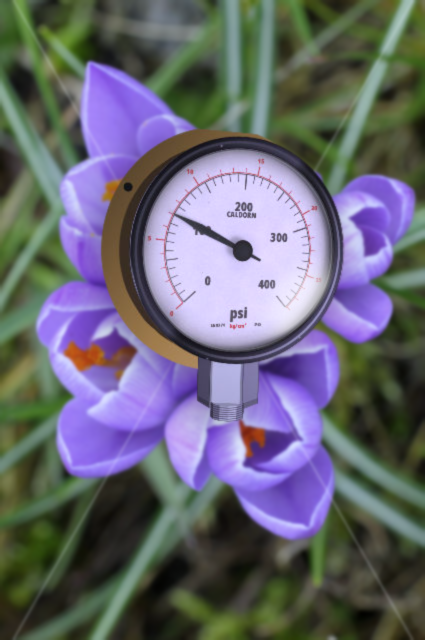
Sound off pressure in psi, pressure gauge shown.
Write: 100 psi
